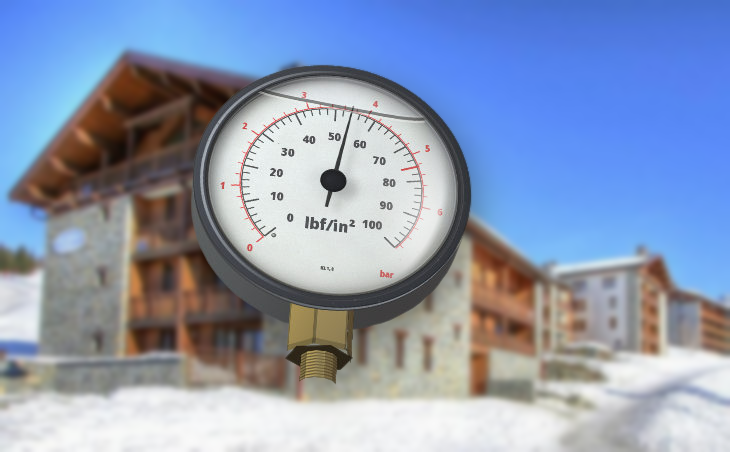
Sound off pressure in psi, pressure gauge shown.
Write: 54 psi
